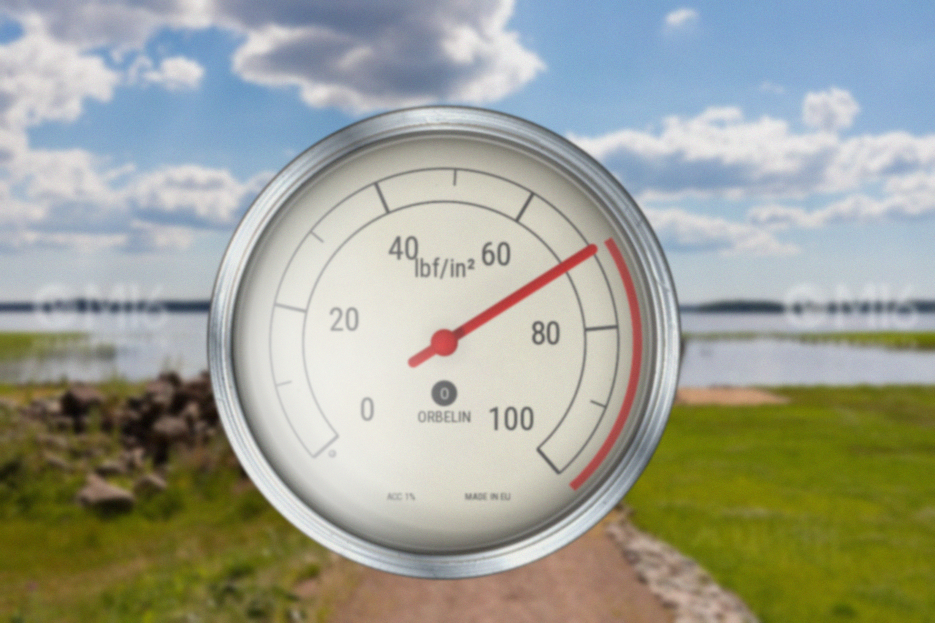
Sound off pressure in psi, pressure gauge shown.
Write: 70 psi
